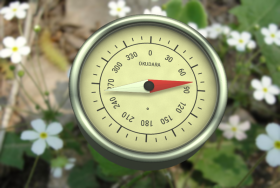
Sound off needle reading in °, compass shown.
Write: 80 °
